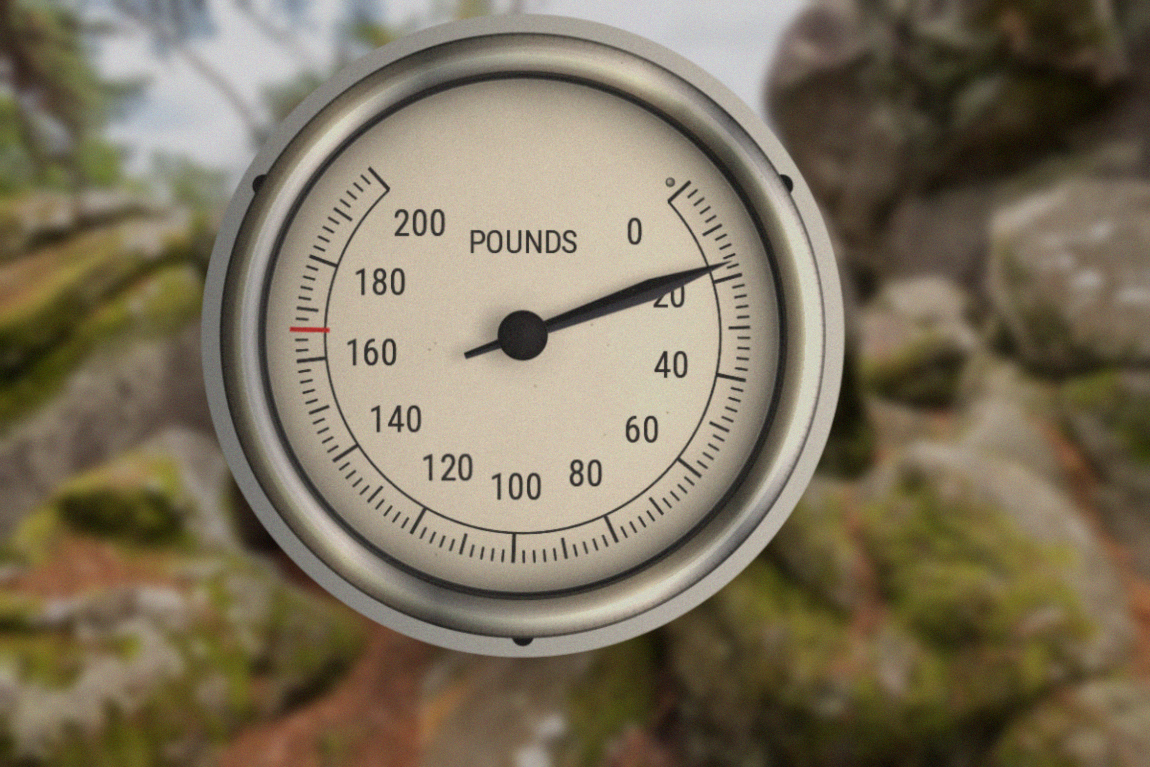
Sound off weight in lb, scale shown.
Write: 17 lb
